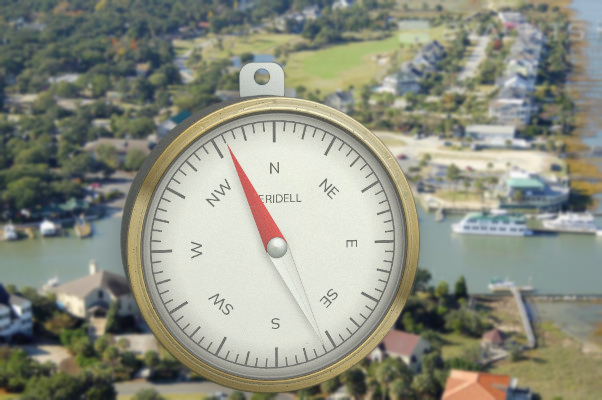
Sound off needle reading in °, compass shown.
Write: 335 °
